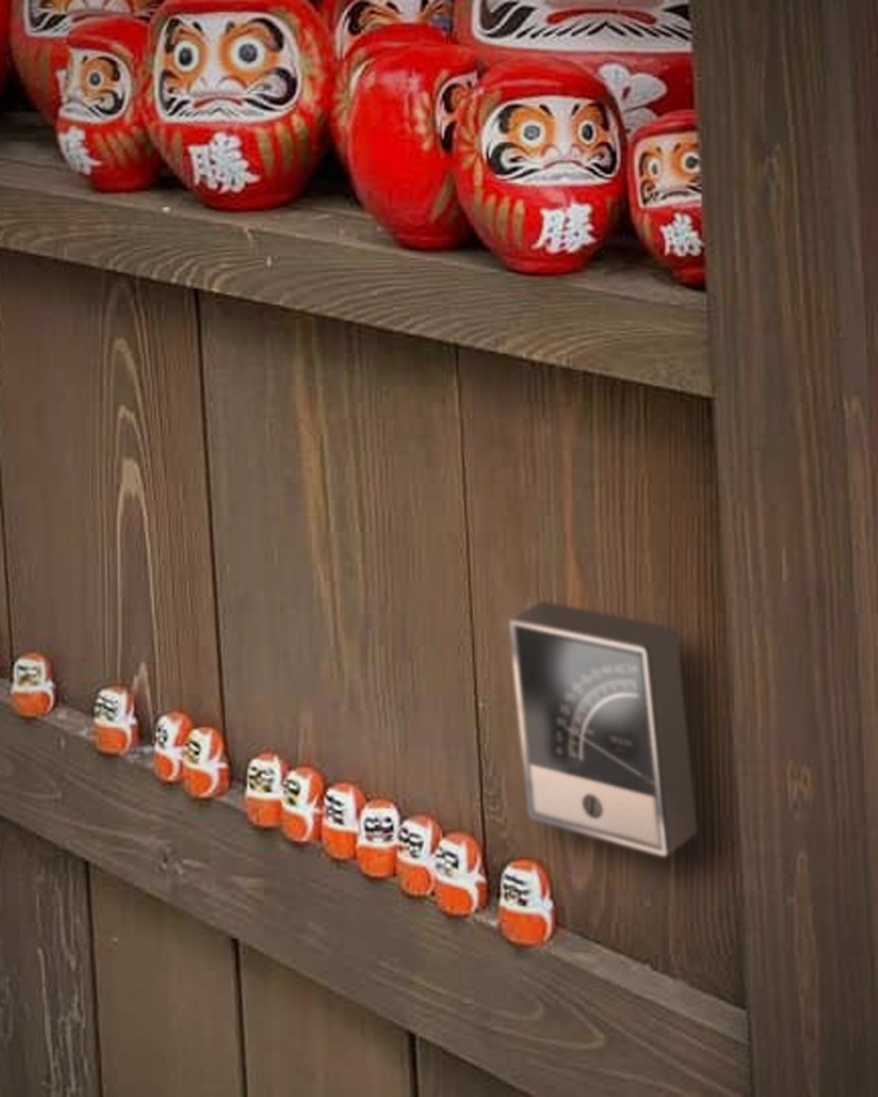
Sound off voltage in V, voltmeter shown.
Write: 10 V
